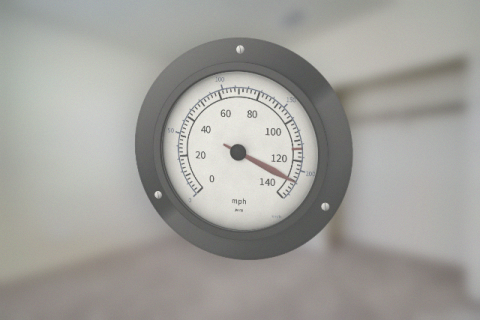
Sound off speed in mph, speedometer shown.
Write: 130 mph
